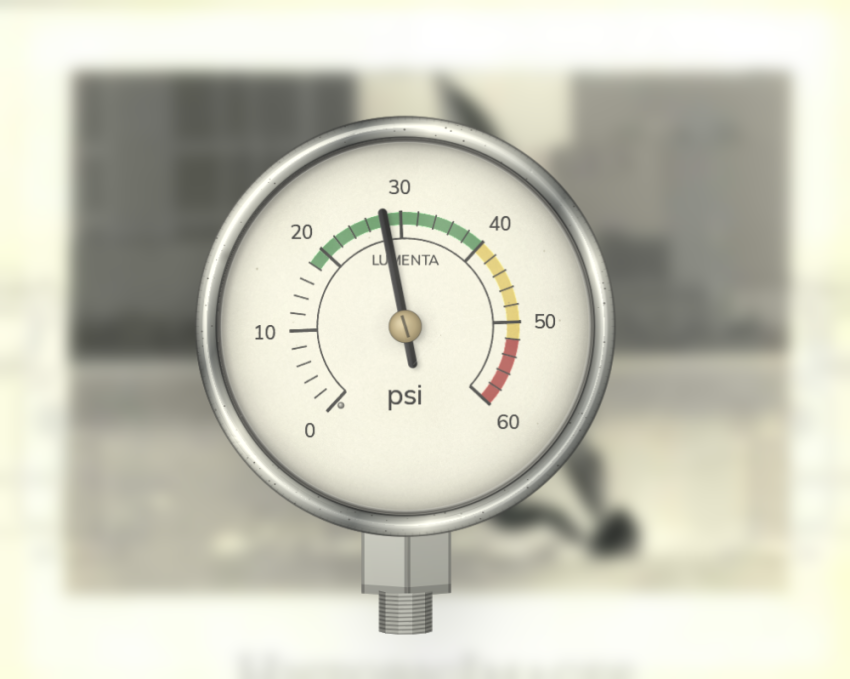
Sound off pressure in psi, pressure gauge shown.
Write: 28 psi
